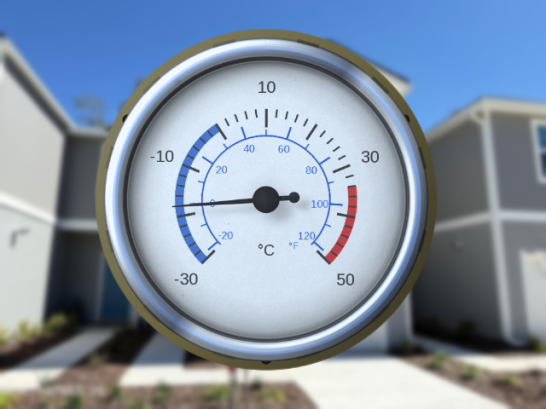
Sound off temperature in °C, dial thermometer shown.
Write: -18 °C
